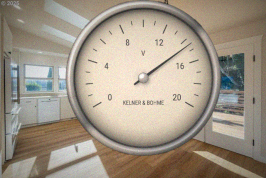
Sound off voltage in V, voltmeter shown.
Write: 14.5 V
